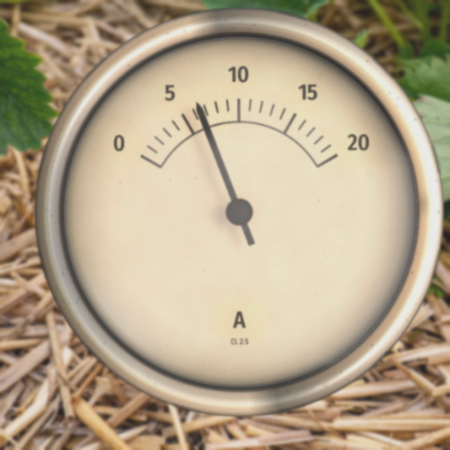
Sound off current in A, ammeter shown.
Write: 6.5 A
